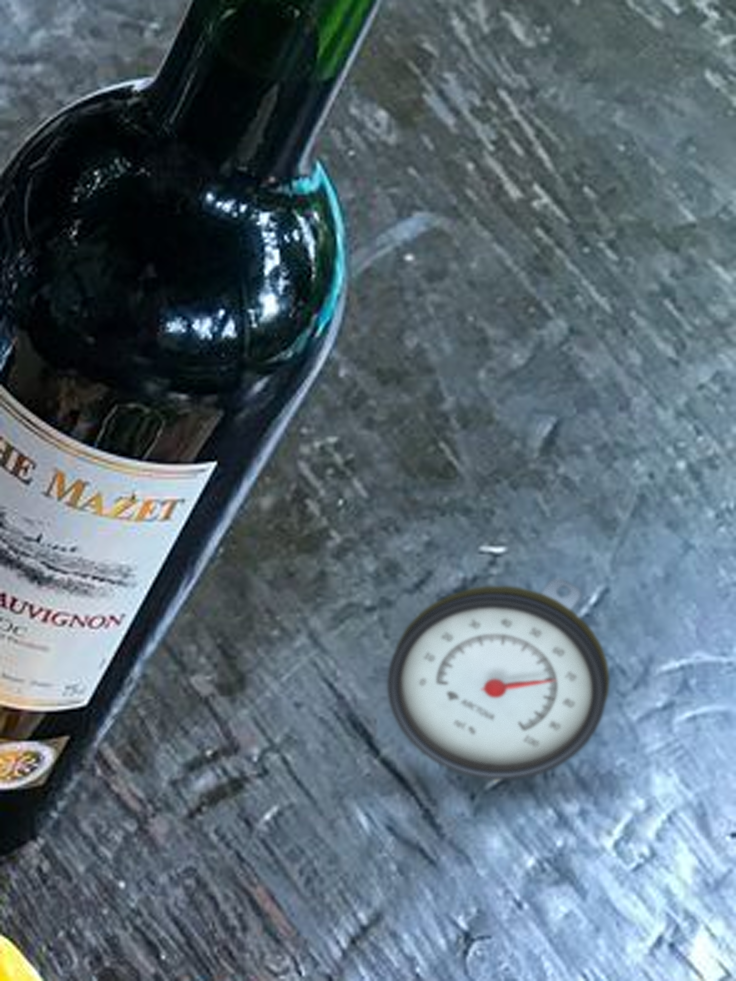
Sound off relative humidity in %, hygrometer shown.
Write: 70 %
